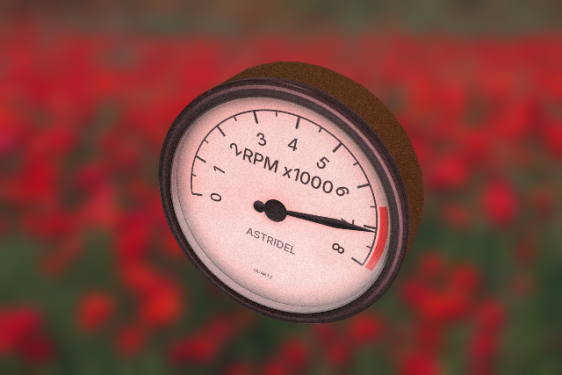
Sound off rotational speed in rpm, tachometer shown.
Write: 7000 rpm
